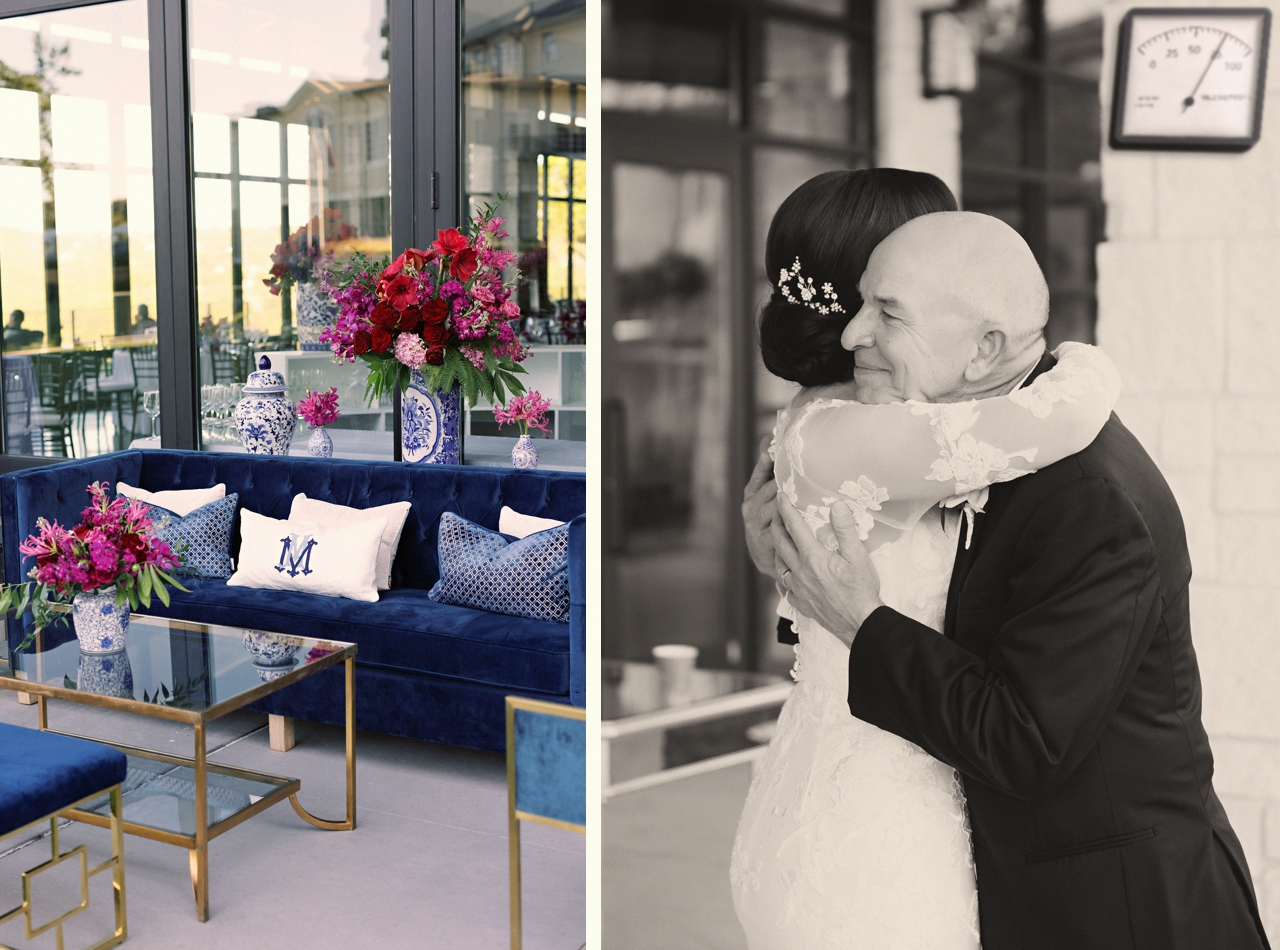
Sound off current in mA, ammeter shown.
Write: 75 mA
